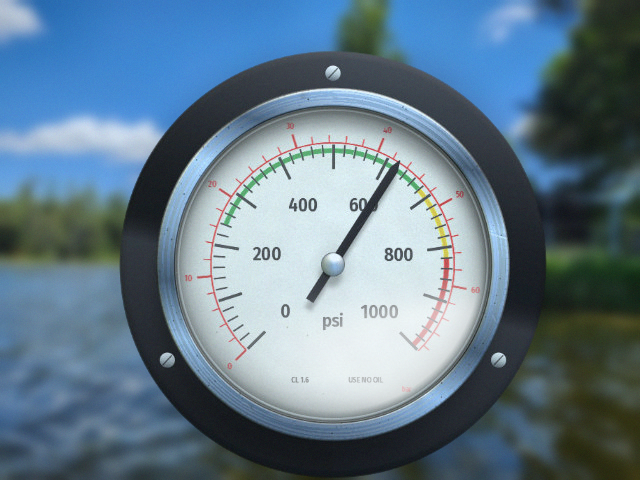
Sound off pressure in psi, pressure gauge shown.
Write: 620 psi
